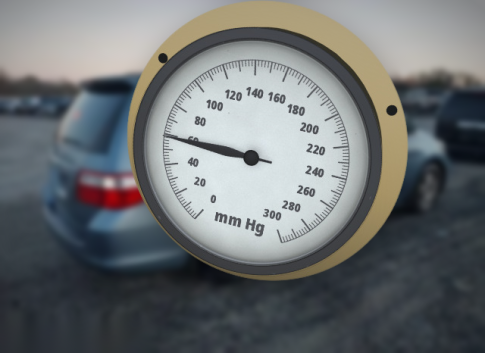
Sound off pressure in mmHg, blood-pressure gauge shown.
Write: 60 mmHg
